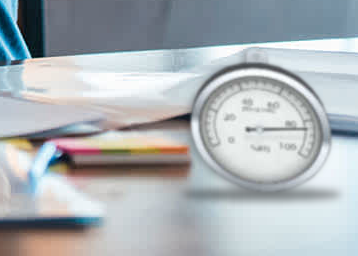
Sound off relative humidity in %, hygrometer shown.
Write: 84 %
